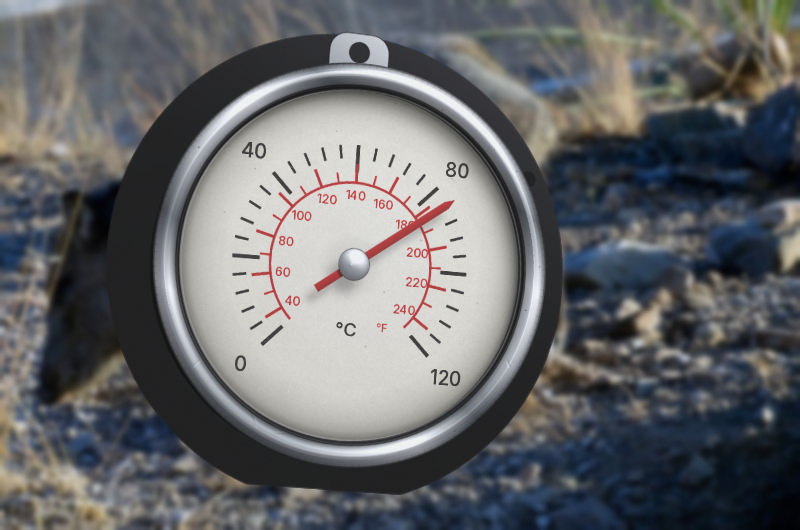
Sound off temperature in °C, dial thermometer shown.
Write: 84 °C
